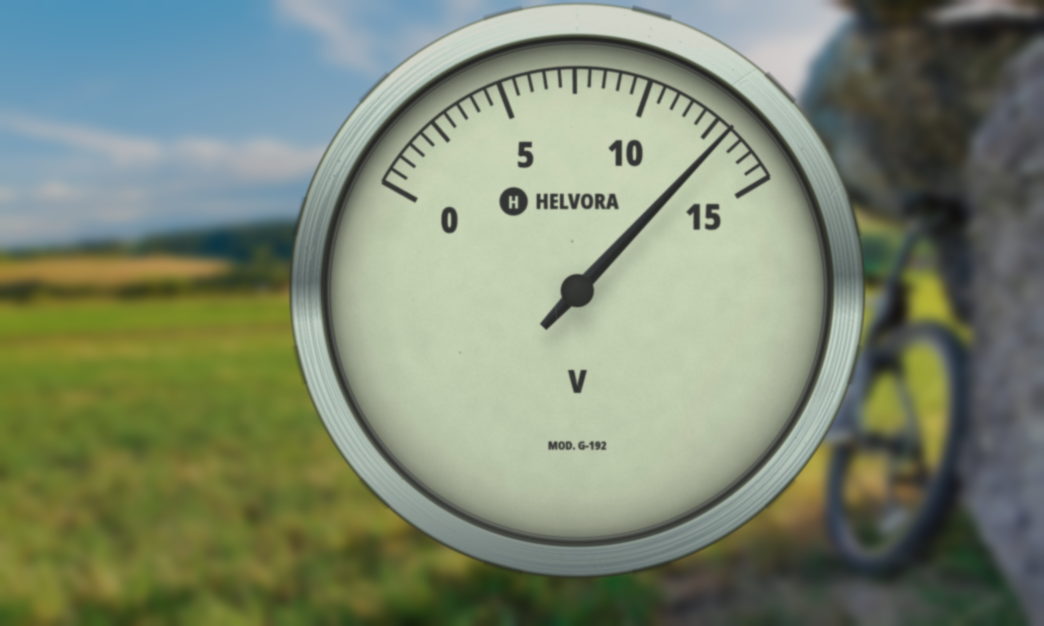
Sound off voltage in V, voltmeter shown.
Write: 13 V
